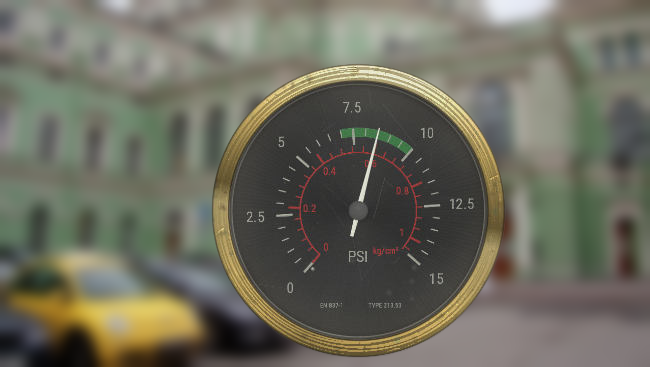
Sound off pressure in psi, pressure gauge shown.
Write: 8.5 psi
